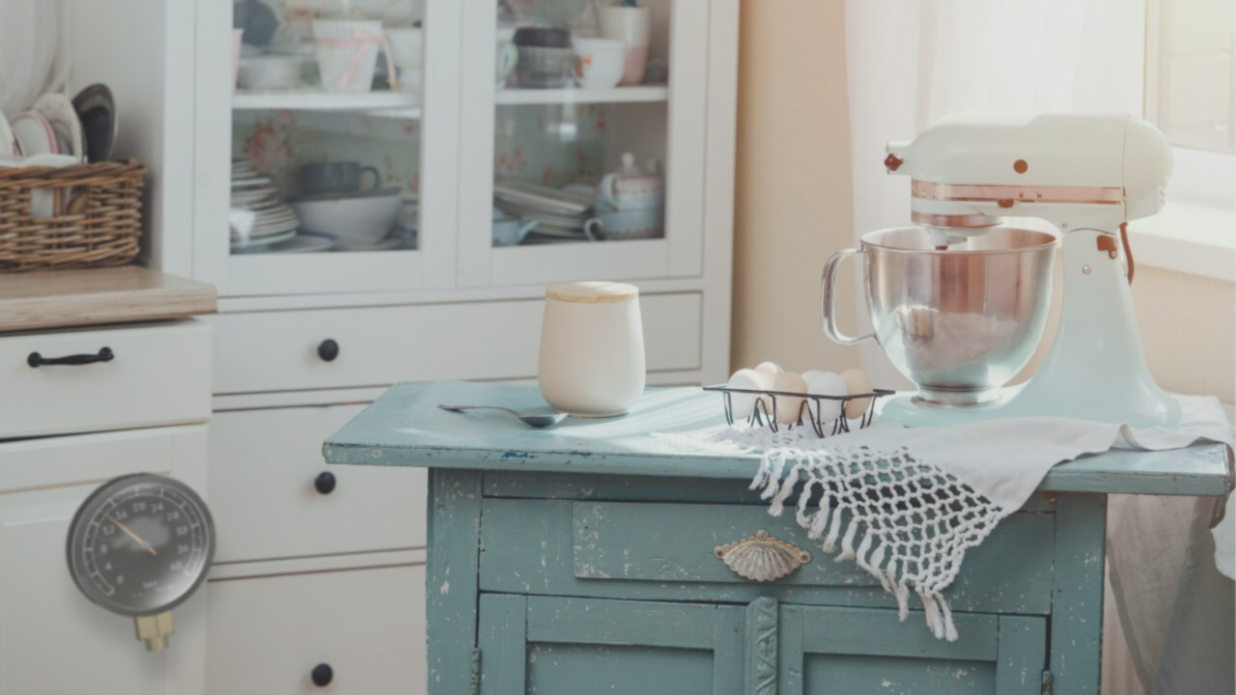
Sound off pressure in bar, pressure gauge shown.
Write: 14 bar
